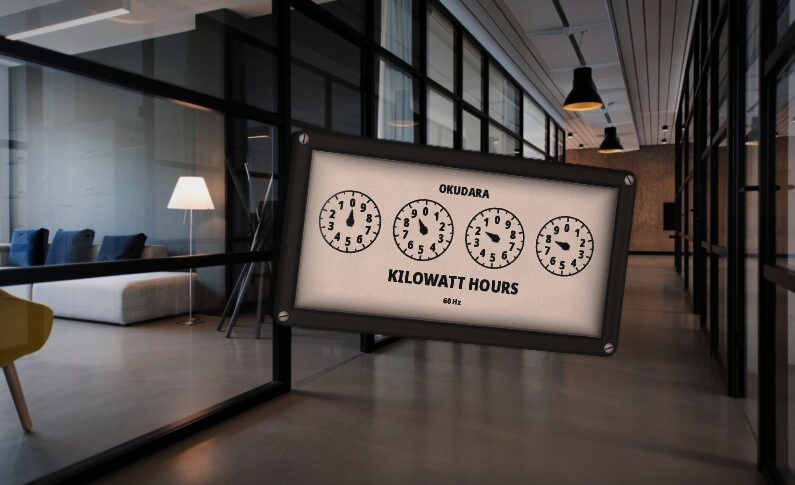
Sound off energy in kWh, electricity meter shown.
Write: 9918 kWh
